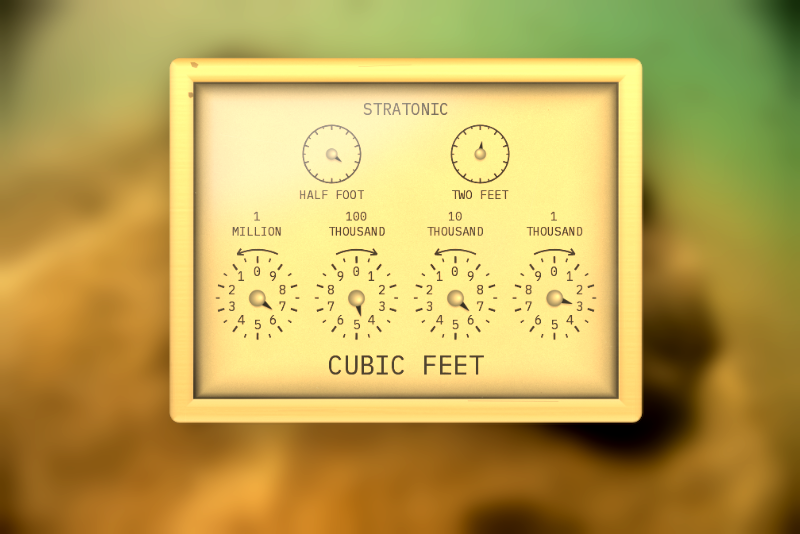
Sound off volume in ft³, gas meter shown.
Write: 646300 ft³
